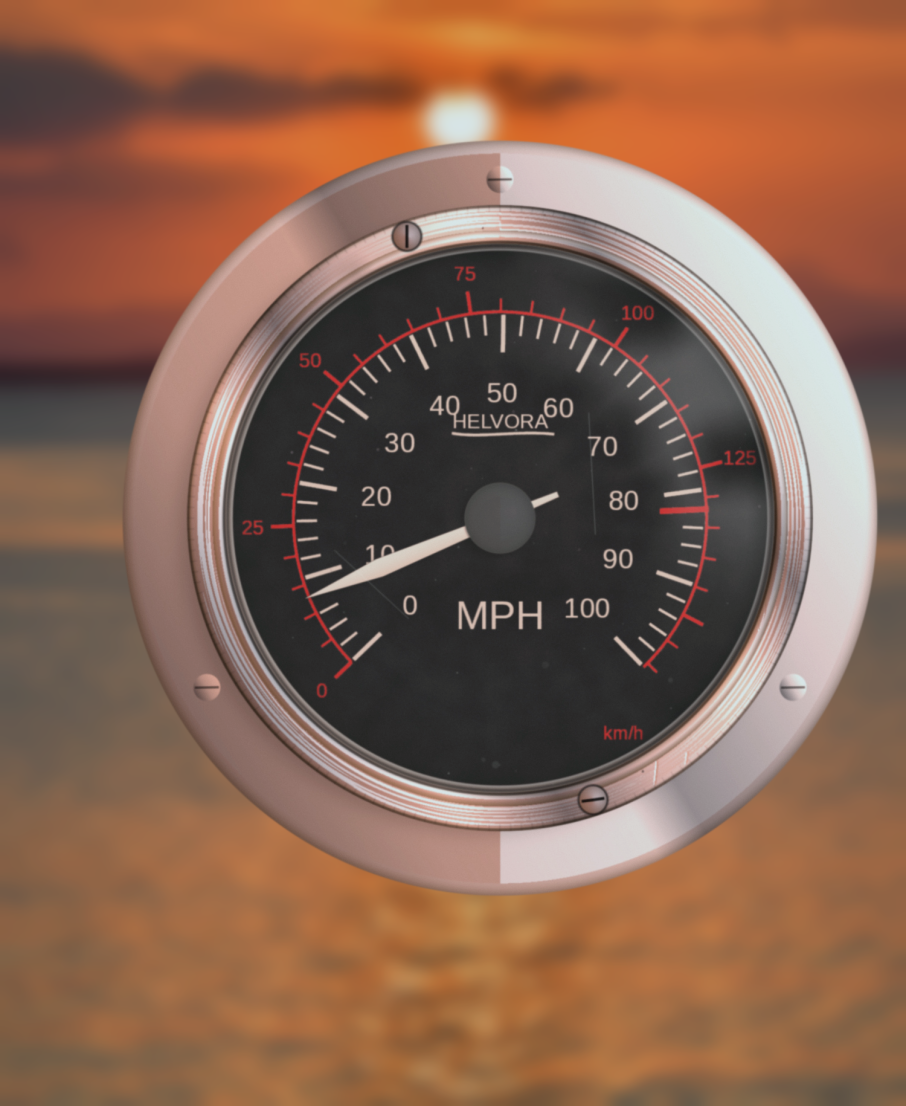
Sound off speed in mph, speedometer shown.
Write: 8 mph
